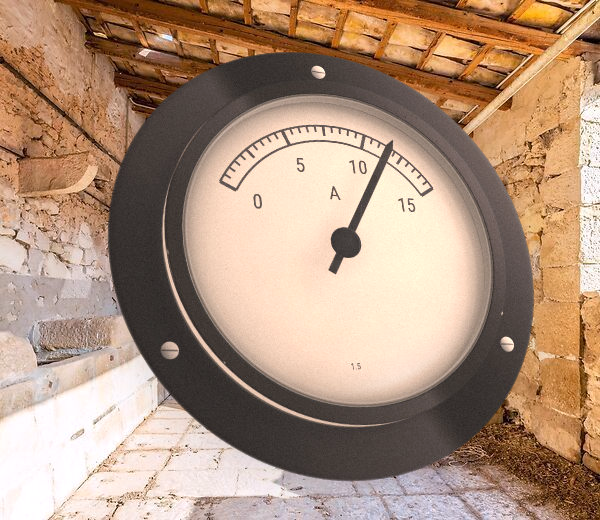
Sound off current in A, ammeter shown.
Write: 11.5 A
